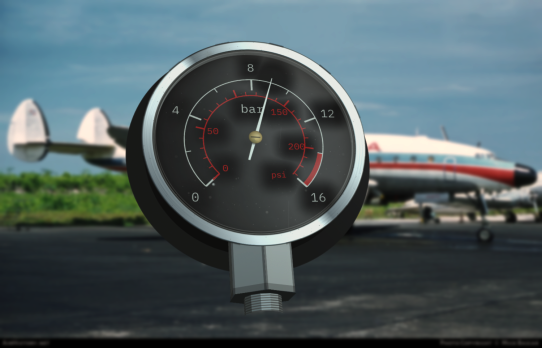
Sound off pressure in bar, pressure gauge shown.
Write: 9 bar
